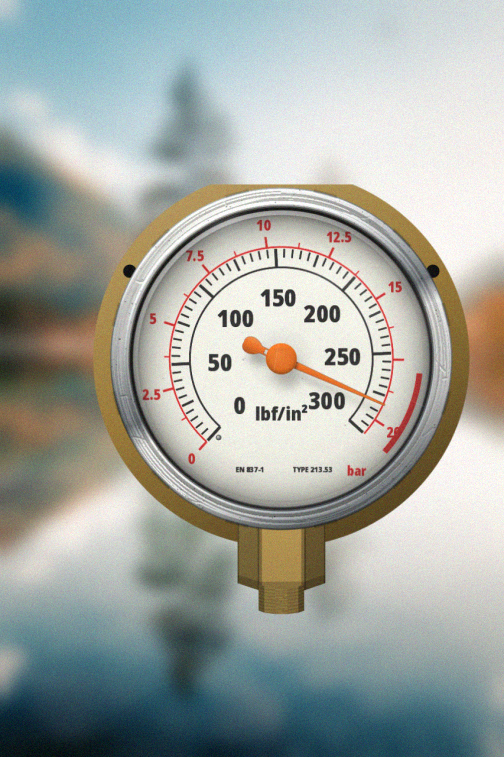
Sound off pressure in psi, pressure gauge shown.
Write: 280 psi
